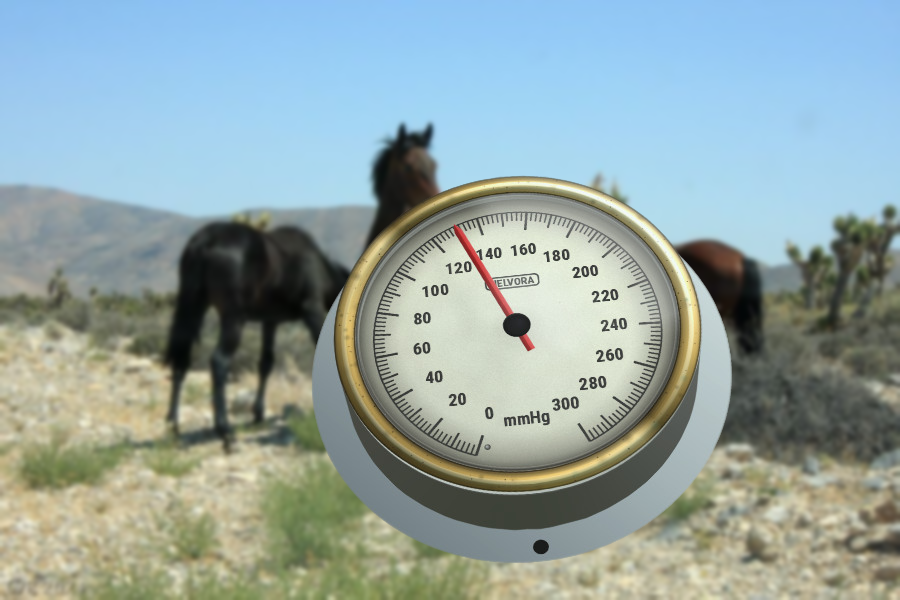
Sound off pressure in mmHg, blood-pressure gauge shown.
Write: 130 mmHg
